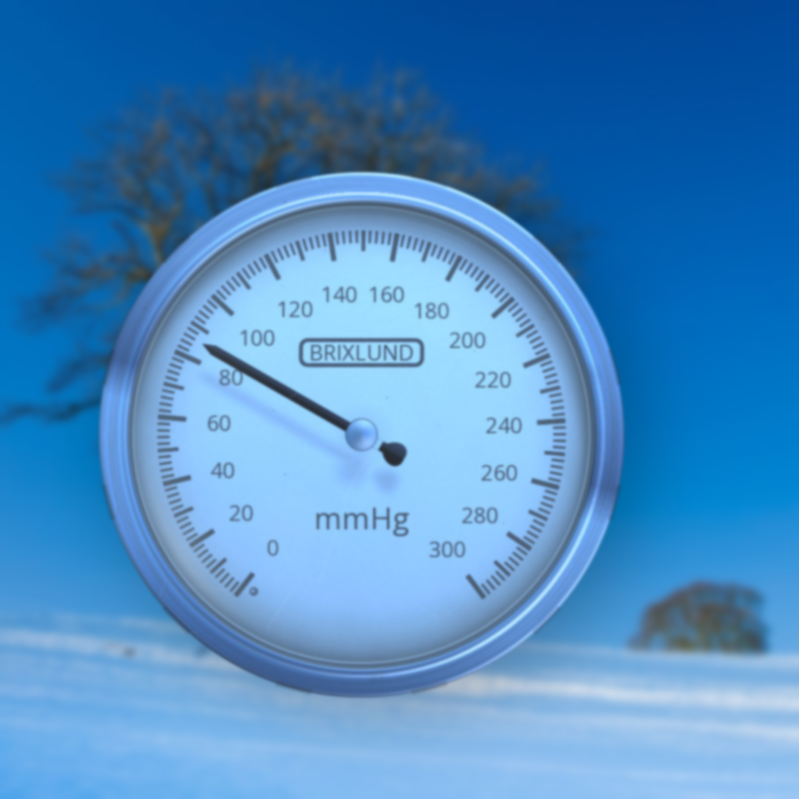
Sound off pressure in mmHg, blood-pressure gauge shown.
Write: 86 mmHg
